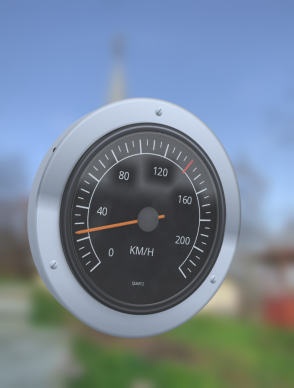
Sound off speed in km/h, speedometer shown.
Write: 25 km/h
